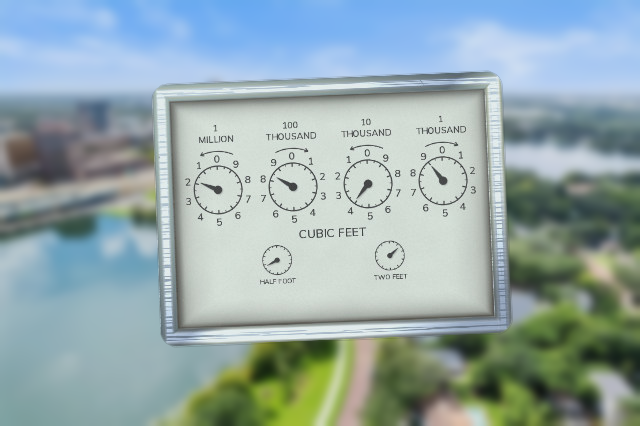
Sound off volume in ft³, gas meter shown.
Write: 183900 ft³
